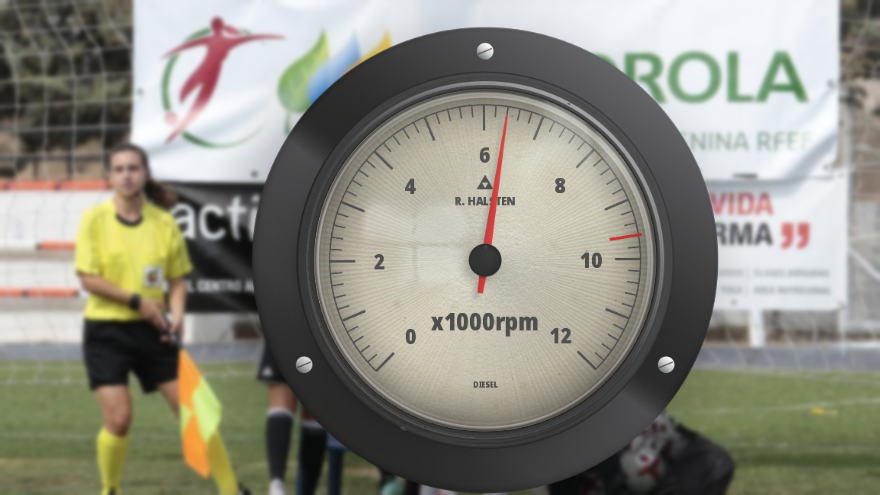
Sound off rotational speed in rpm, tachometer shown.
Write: 6400 rpm
